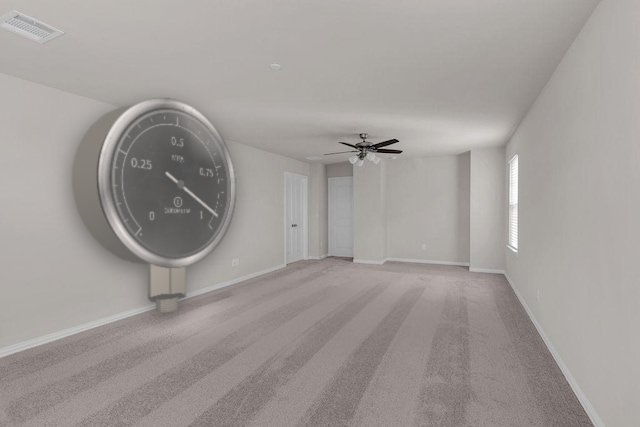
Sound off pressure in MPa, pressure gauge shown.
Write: 0.95 MPa
